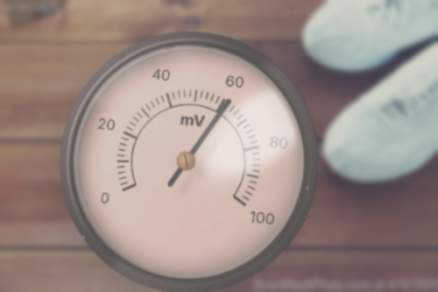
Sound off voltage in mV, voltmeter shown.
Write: 62 mV
